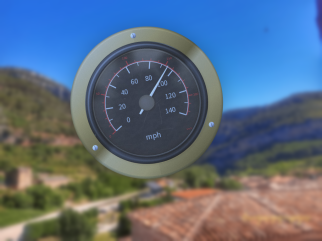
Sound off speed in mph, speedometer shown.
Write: 95 mph
